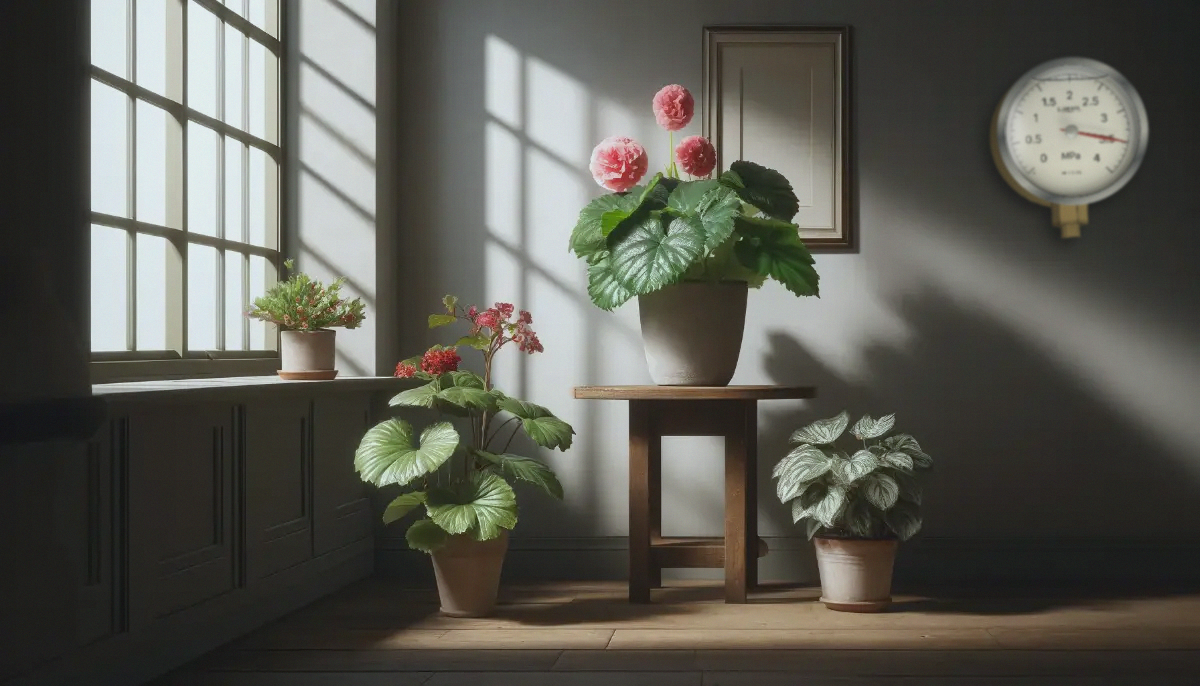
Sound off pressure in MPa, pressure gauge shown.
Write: 3.5 MPa
